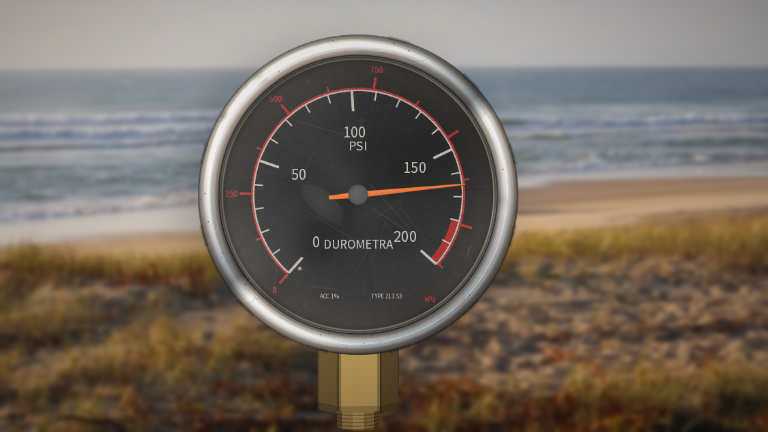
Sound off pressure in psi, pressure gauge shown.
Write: 165 psi
